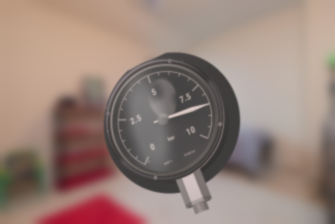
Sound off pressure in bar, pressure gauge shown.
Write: 8.5 bar
